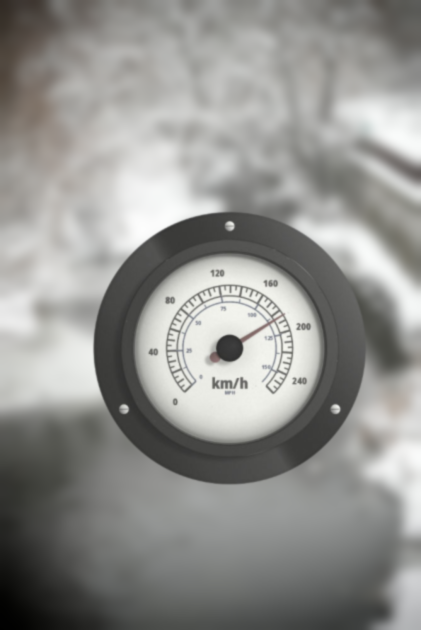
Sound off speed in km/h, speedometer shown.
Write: 185 km/h
